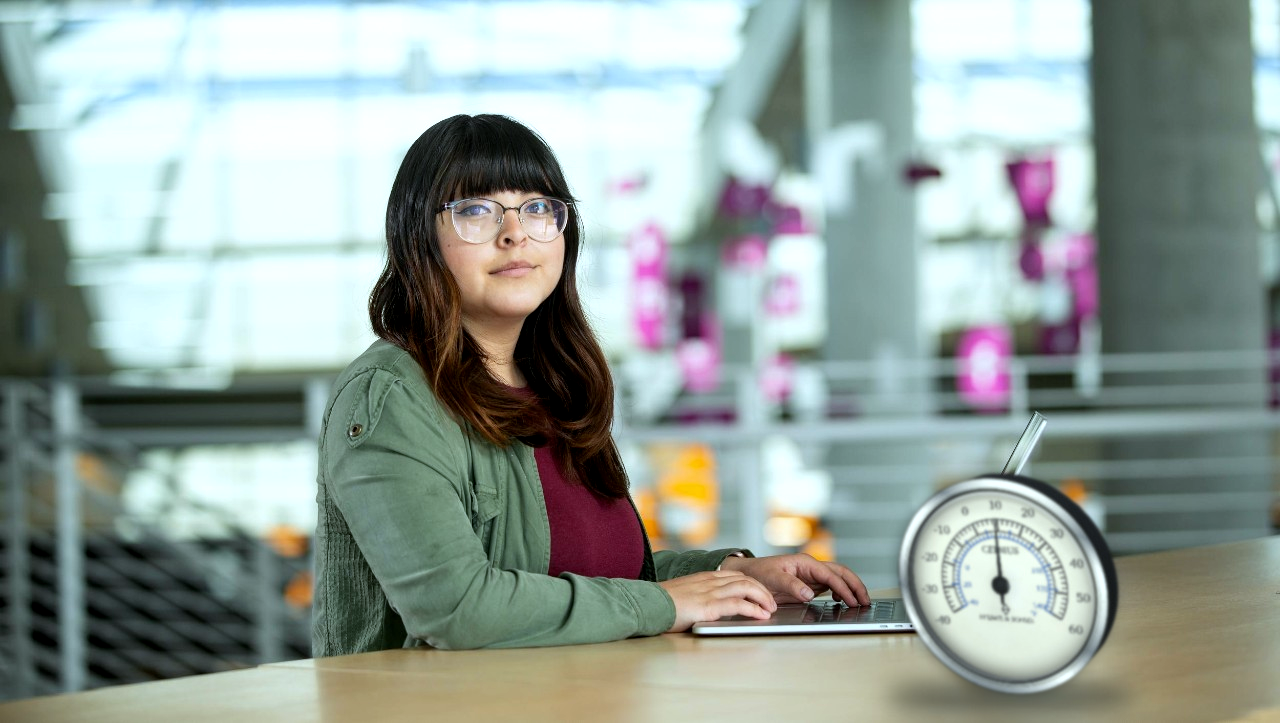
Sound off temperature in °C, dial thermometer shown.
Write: 10 °C
